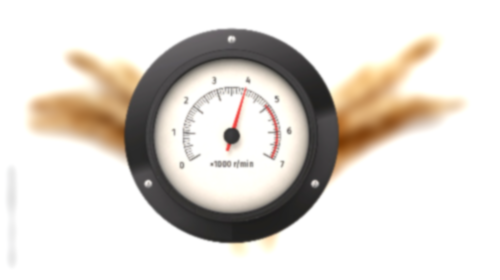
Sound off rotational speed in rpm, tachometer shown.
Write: 4000 rpm
